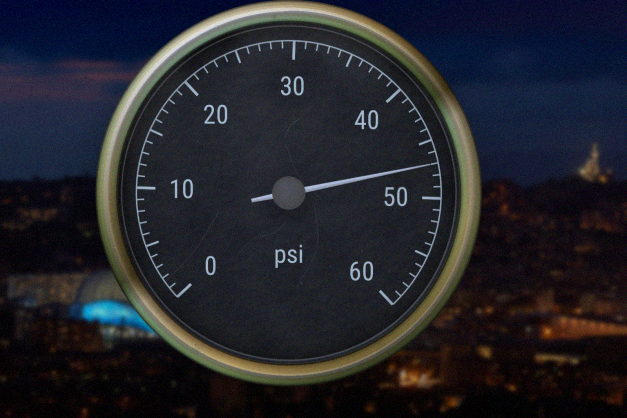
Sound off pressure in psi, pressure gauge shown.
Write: 47 psi
